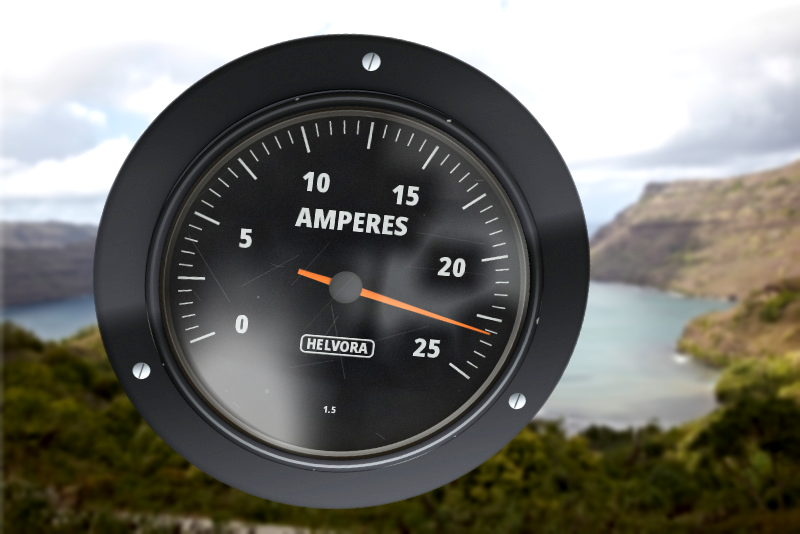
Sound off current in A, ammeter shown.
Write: 23 A
